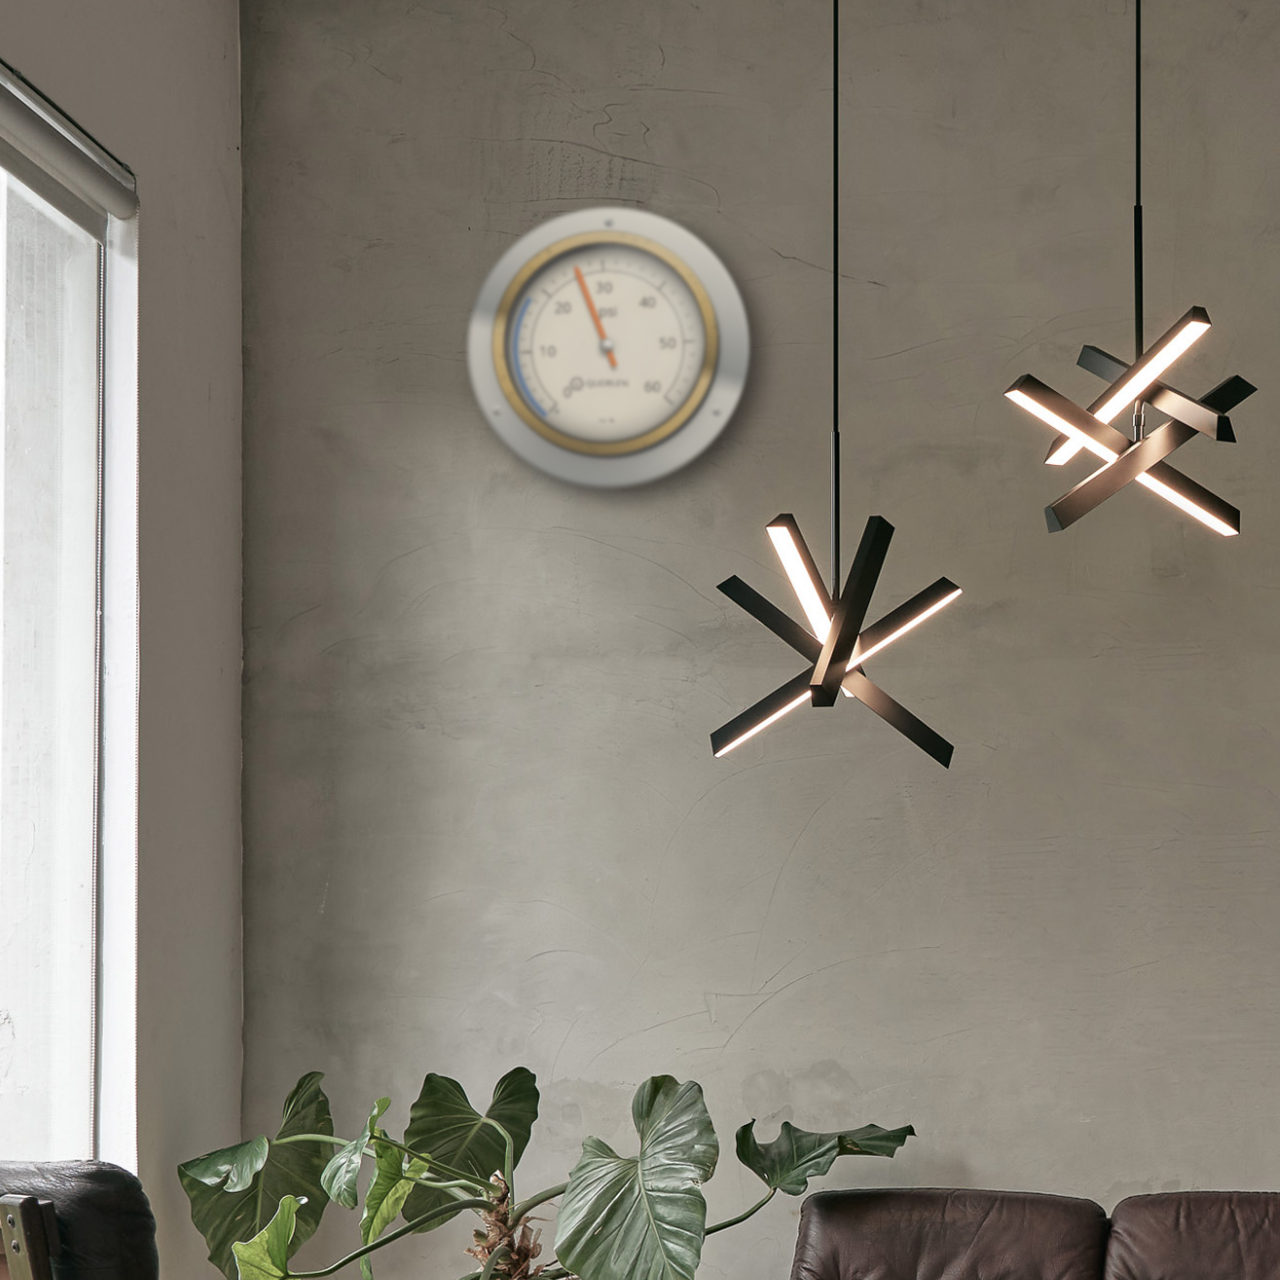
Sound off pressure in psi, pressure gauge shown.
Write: 26 psi
